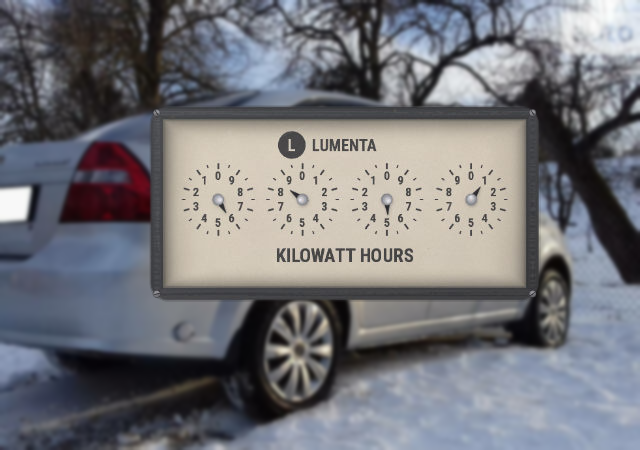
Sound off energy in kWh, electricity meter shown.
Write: 5851 kWh
